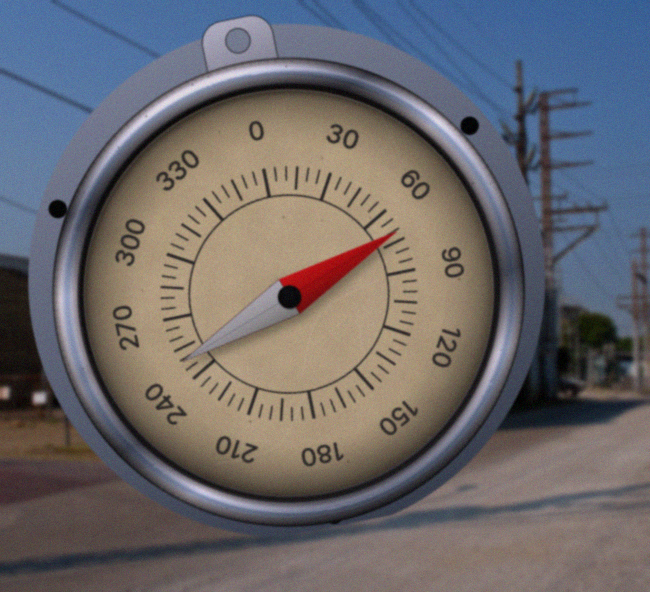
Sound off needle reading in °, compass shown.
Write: 70 °
